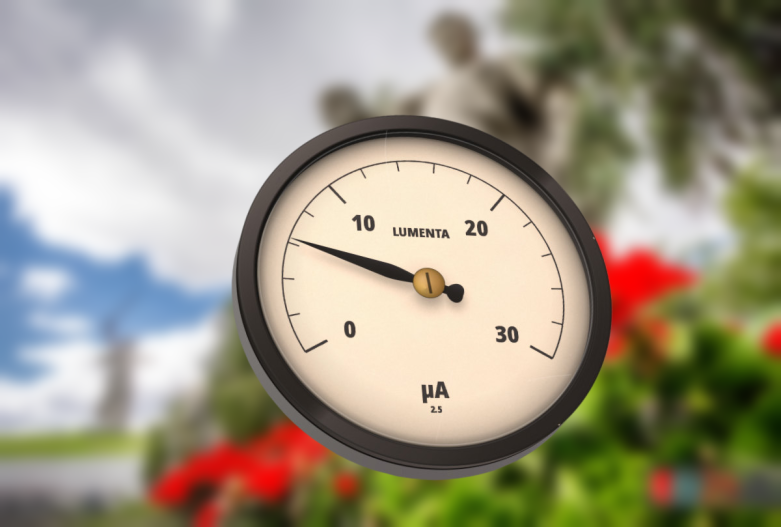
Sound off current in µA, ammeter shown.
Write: 6 µA
